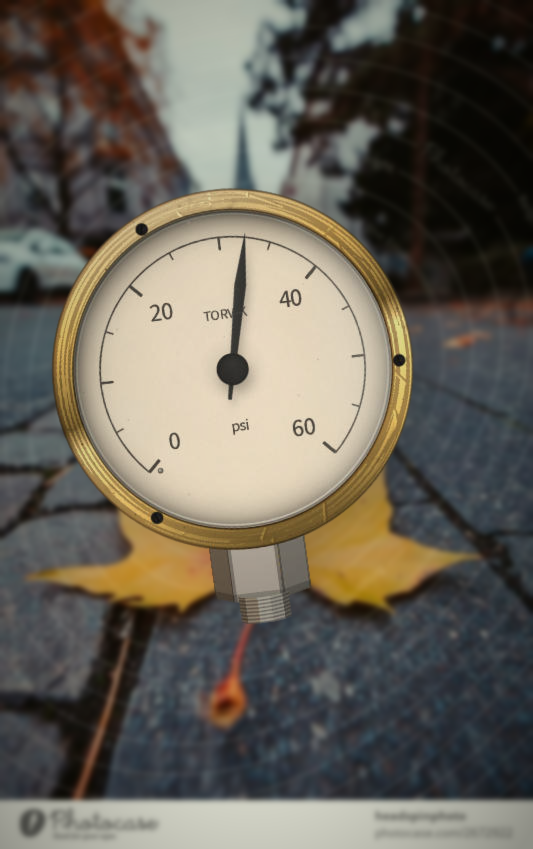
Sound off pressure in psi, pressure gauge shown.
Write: 32.5 psi
